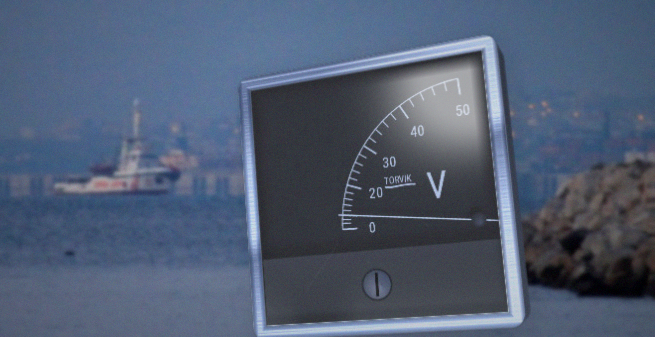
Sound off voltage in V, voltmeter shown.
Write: 10 V
